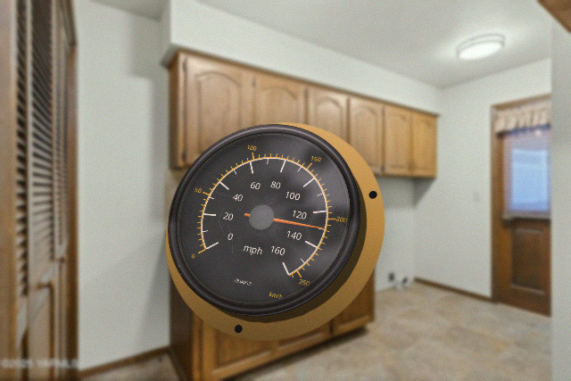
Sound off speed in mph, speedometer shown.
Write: 130 mph
